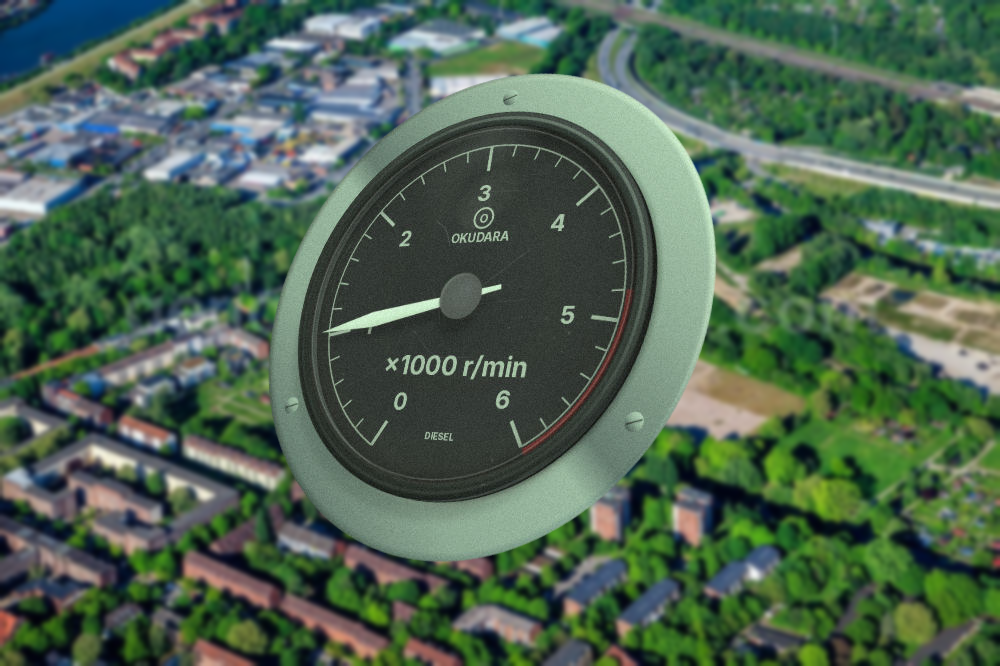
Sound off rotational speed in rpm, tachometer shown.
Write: 1000 rpm
